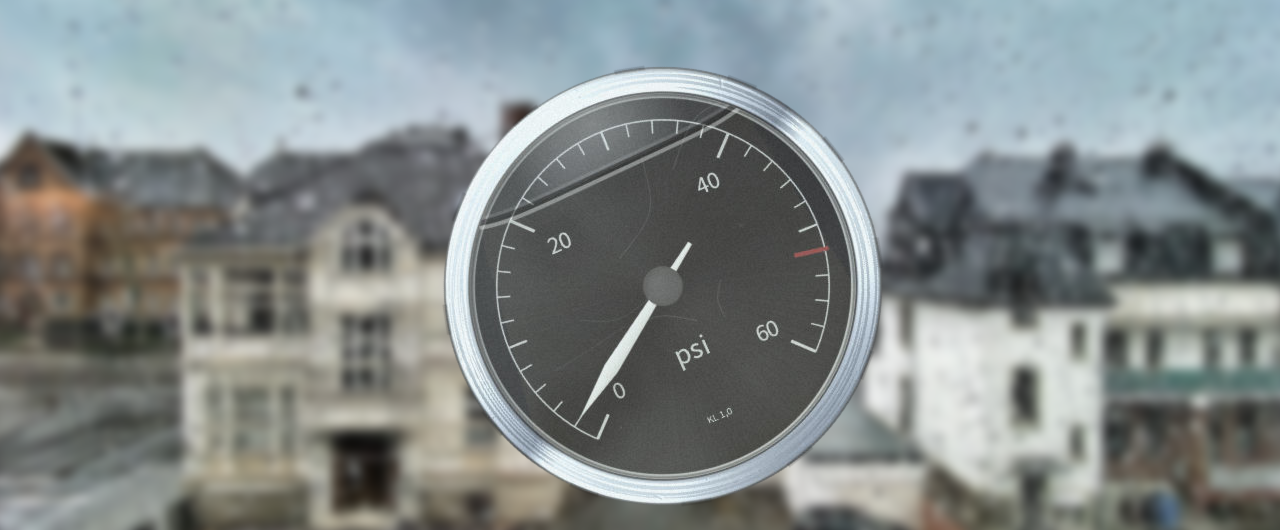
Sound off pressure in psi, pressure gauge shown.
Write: 2 psi
